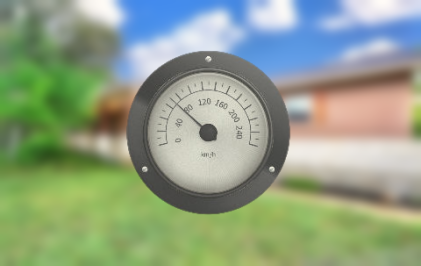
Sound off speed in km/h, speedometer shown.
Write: 70 km/h
